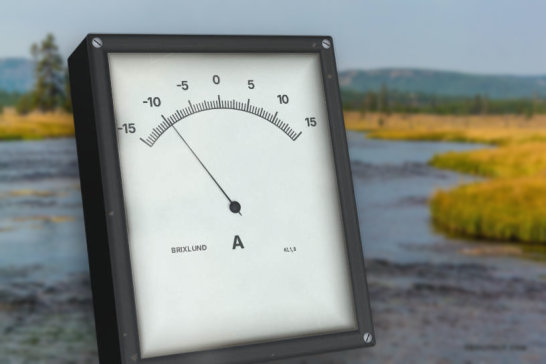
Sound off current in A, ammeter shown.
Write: -10 A
